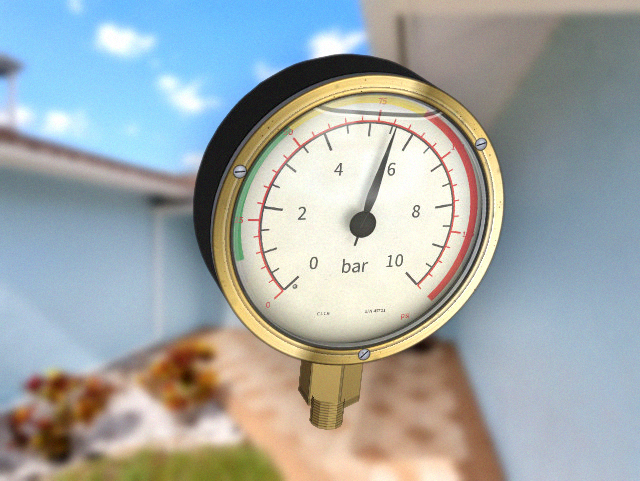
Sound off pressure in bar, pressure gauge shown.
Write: 5.5 bar
